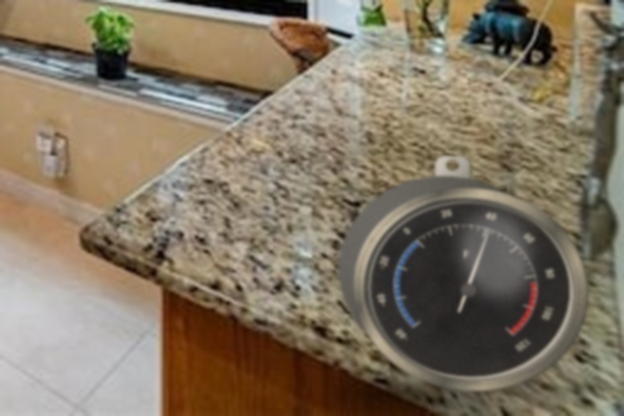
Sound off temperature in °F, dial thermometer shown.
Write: 40 °F
